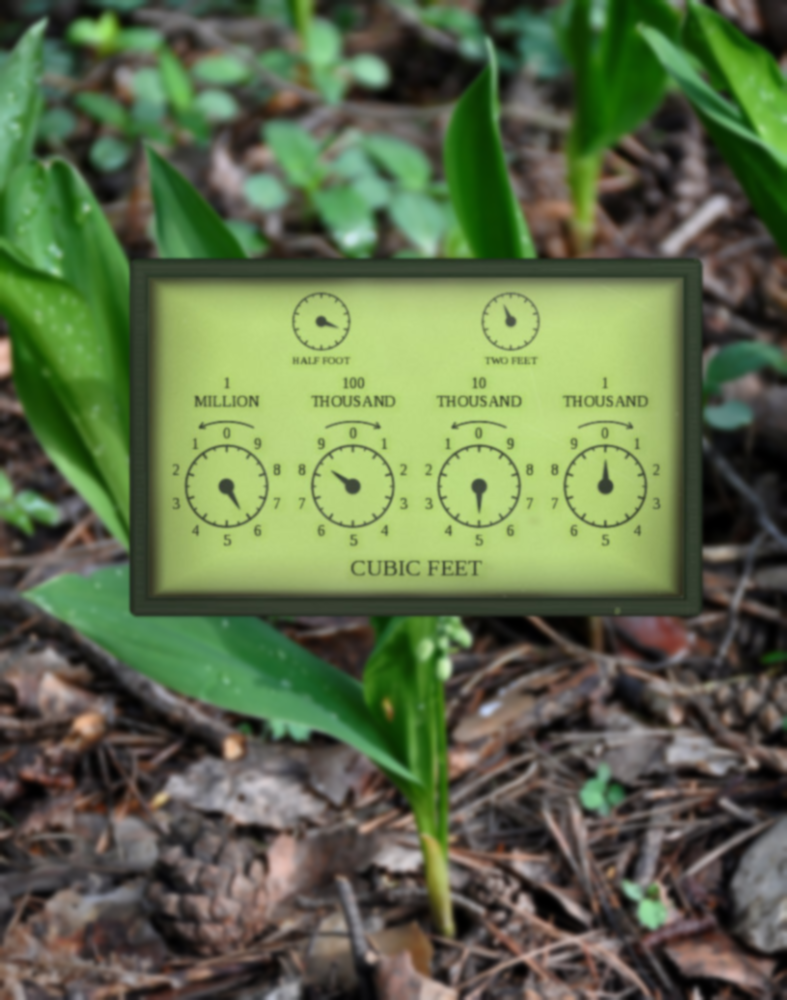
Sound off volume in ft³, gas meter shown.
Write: 585000 ft³
